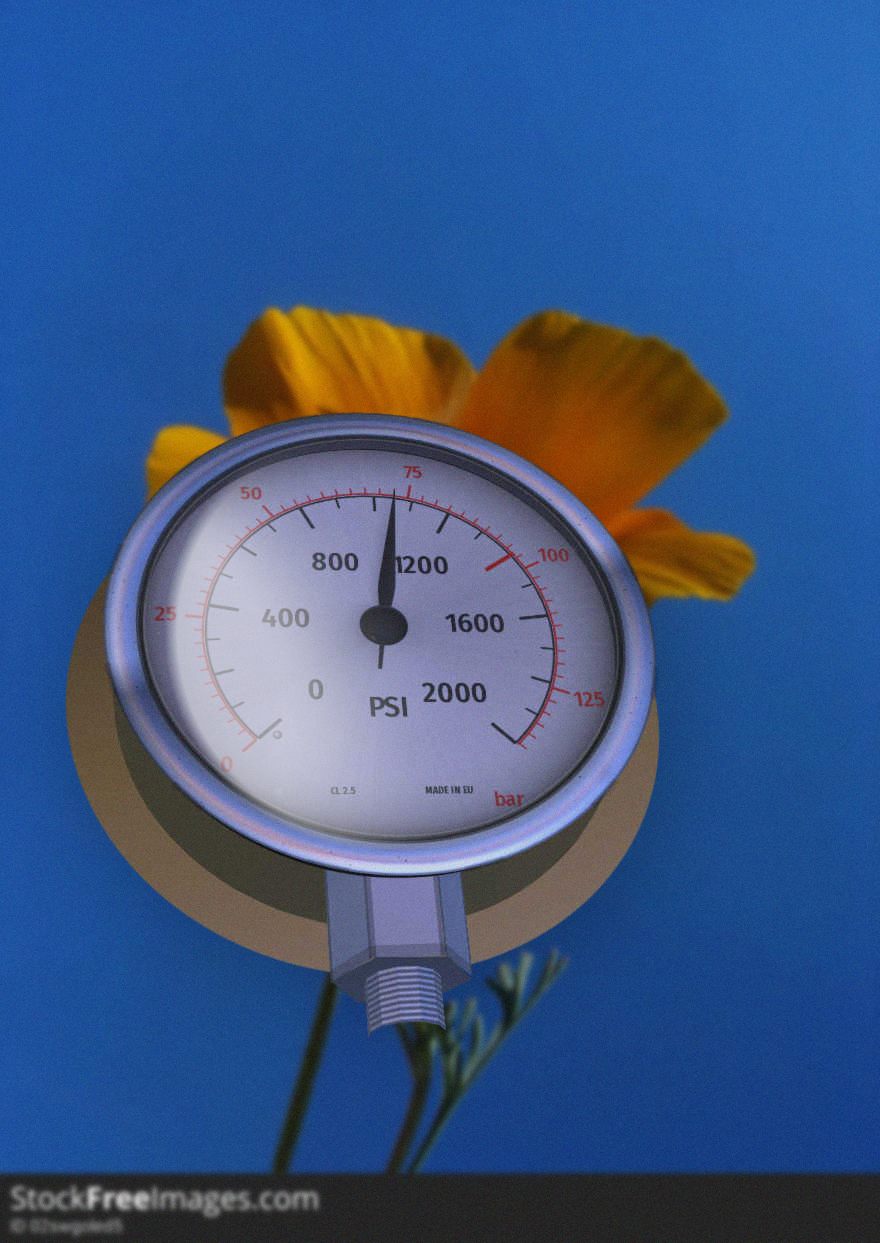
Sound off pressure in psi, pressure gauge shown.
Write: 1050 psi
